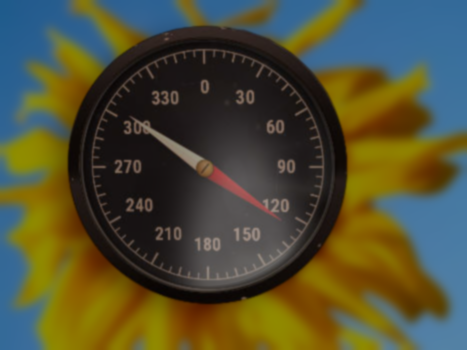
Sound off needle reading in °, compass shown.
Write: 125 °
